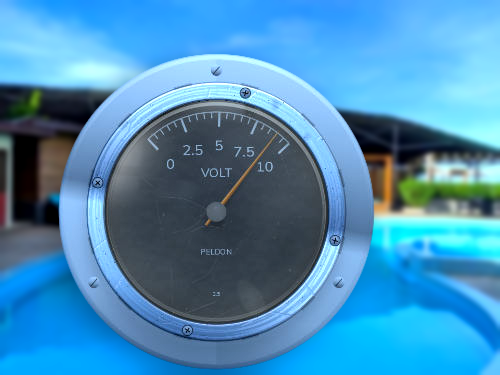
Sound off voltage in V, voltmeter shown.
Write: 9 V
